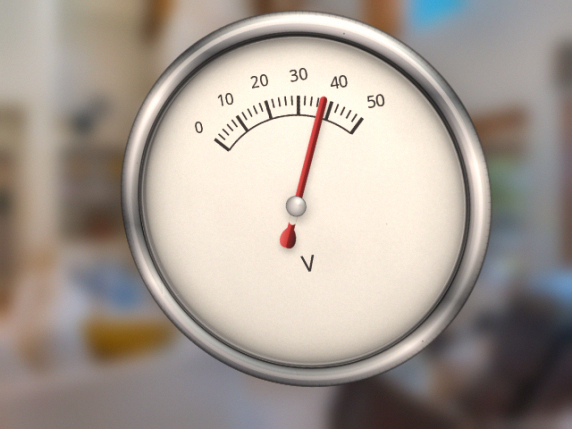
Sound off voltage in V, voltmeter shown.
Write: 38 V
